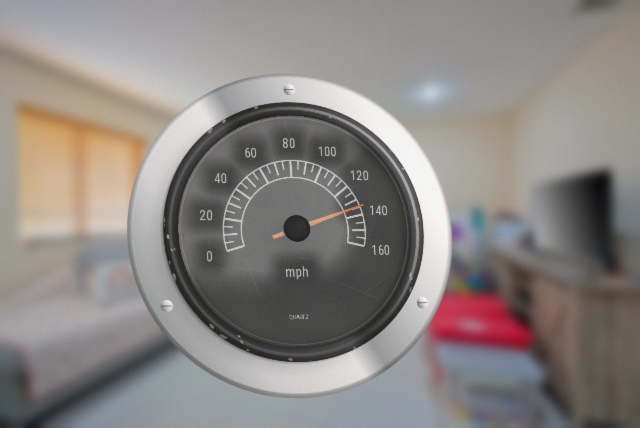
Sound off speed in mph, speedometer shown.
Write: 135 mph
